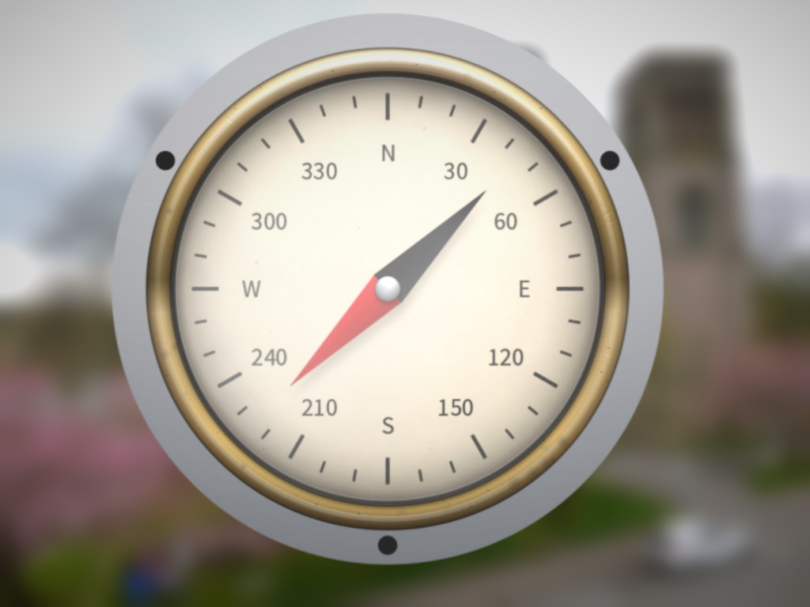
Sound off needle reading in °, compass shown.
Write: 225 °
